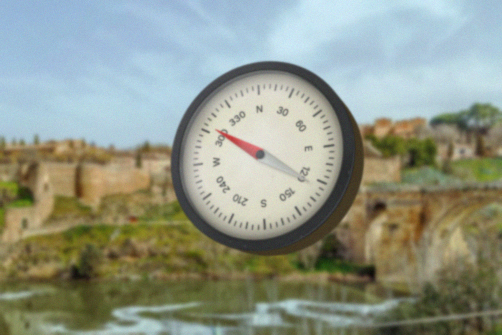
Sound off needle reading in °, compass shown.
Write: 305 °
